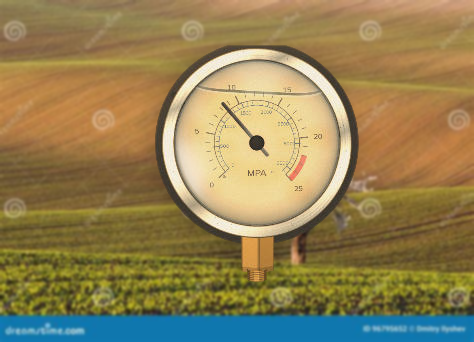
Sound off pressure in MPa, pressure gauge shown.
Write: 8.5 MPa
